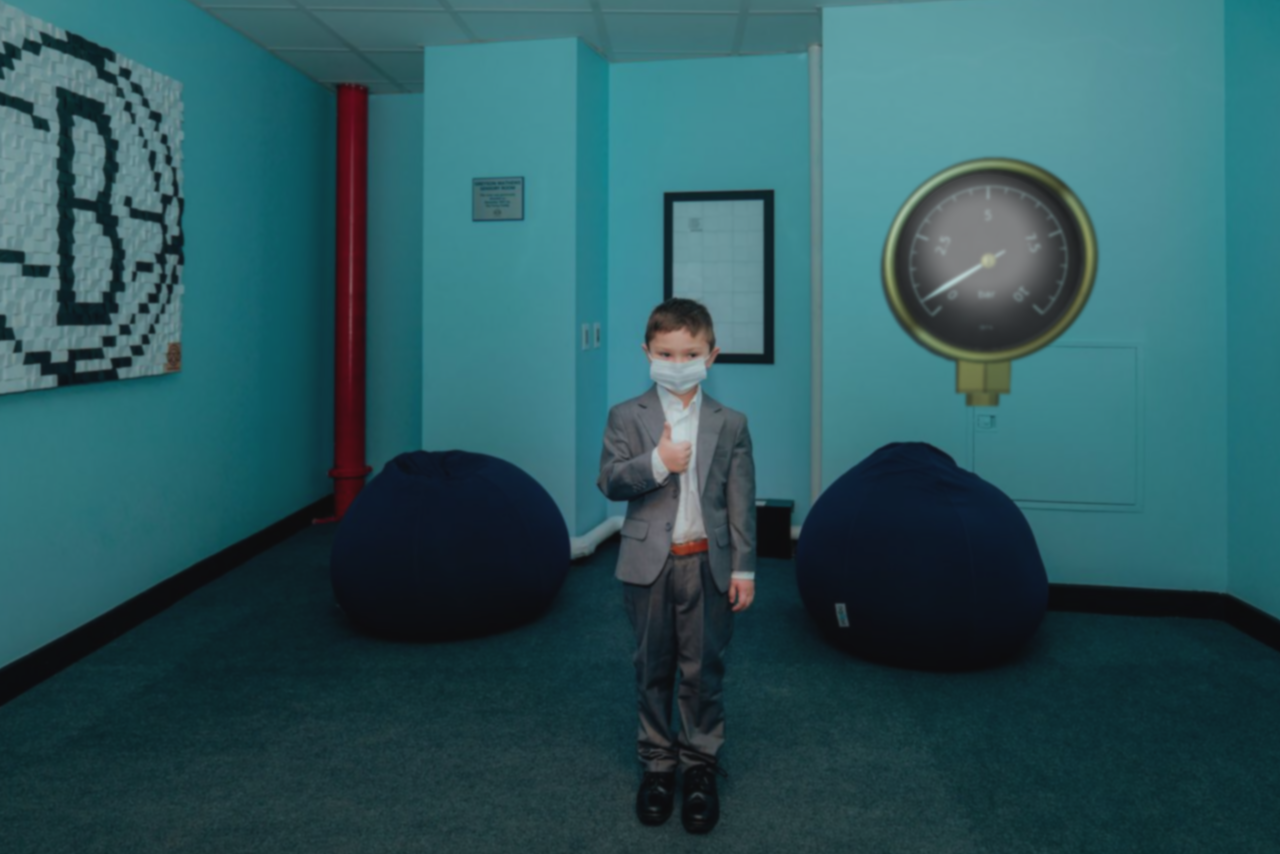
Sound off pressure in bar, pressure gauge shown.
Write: 0.5 bar
